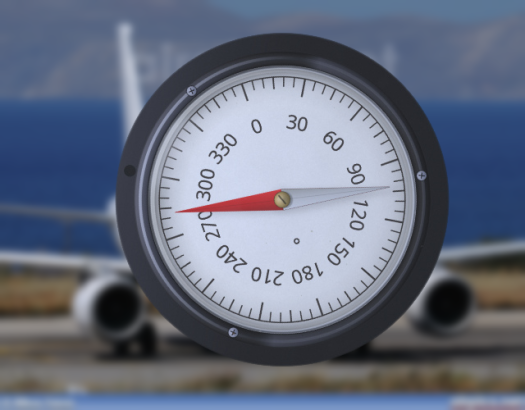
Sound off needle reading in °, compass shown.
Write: 282.5 °
